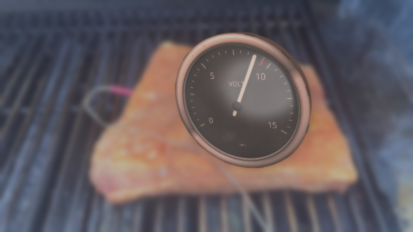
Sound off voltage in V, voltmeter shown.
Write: 9 V
